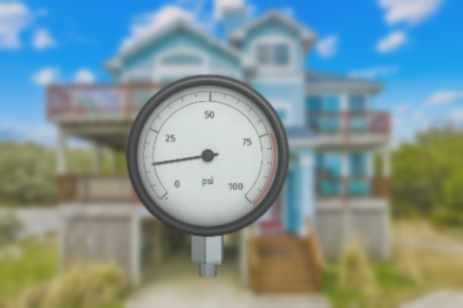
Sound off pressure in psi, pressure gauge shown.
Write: 12.5 psi
